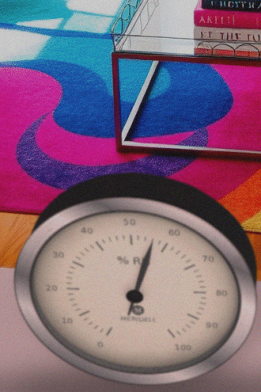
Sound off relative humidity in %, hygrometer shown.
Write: 56 %
